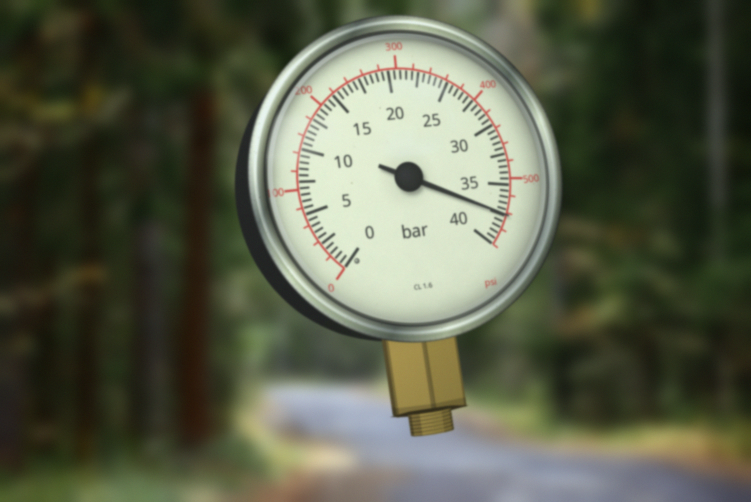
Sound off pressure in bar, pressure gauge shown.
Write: 37.5 bar
